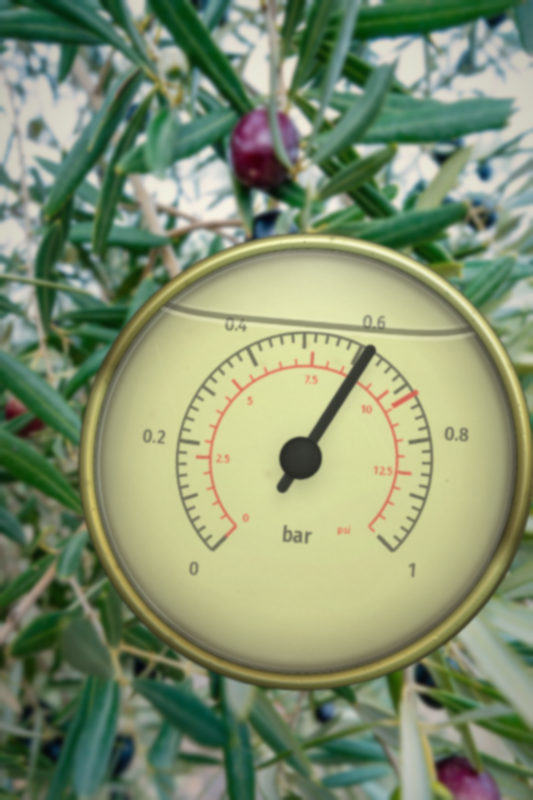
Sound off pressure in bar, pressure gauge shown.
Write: 0.62 bar
